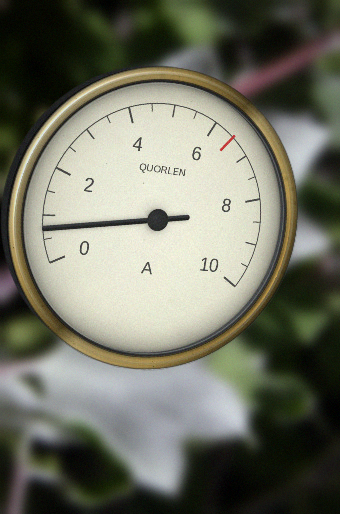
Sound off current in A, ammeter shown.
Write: 0.75 A
